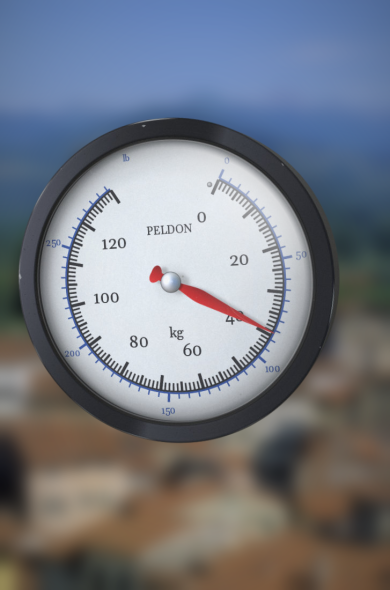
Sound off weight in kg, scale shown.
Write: 39 kg
